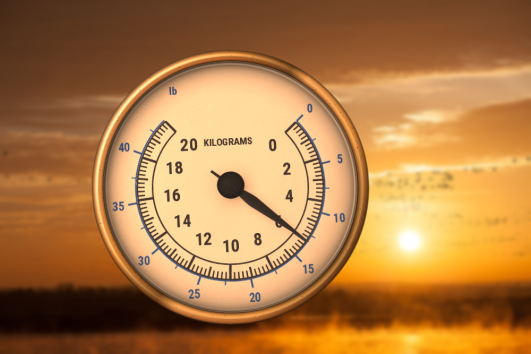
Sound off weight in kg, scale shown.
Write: 6 kg
